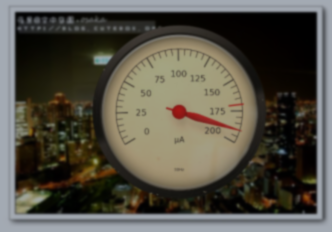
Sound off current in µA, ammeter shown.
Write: 190 µA
